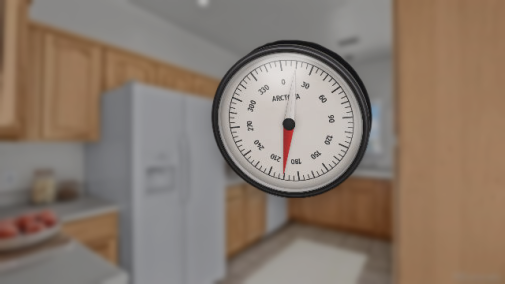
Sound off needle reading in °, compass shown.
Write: 195 °
